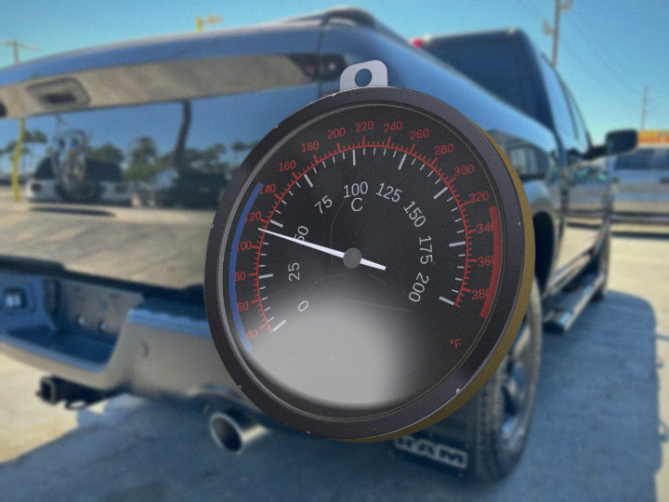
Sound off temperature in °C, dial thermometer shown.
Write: 45 °C
